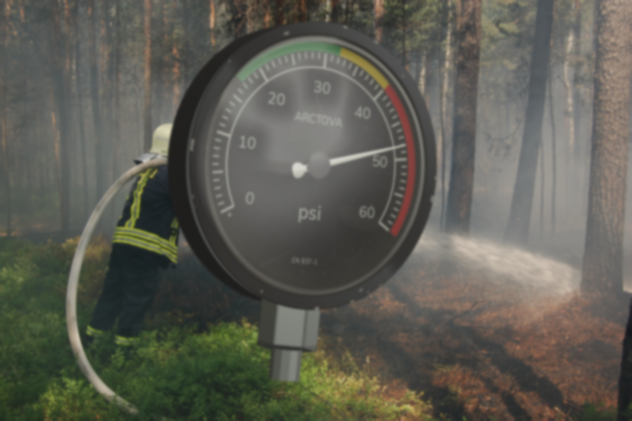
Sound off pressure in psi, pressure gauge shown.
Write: 48 psi
